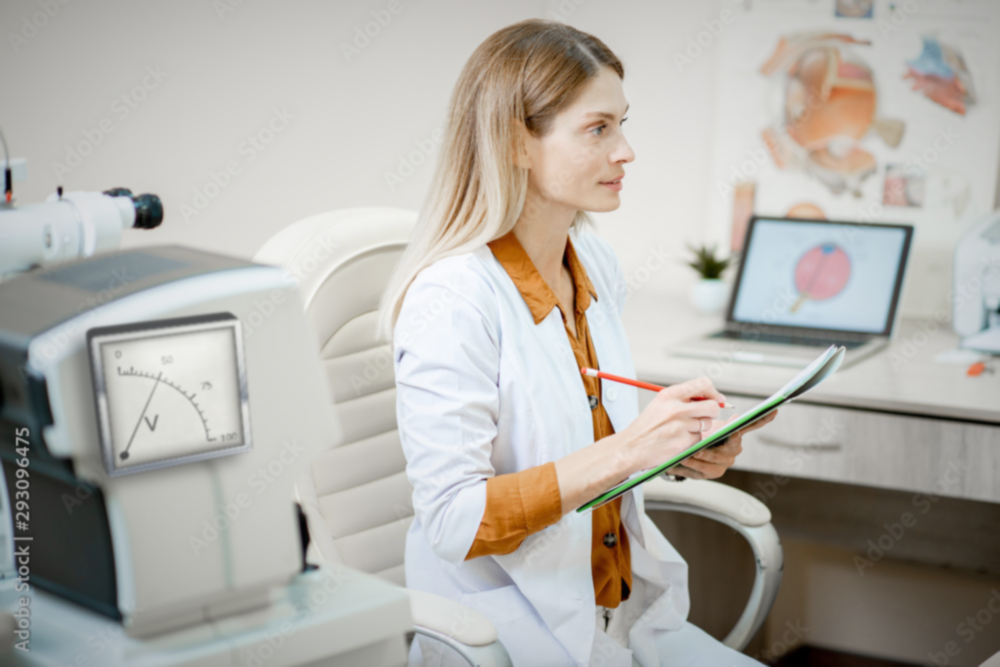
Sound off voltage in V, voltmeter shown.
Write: 50 V
